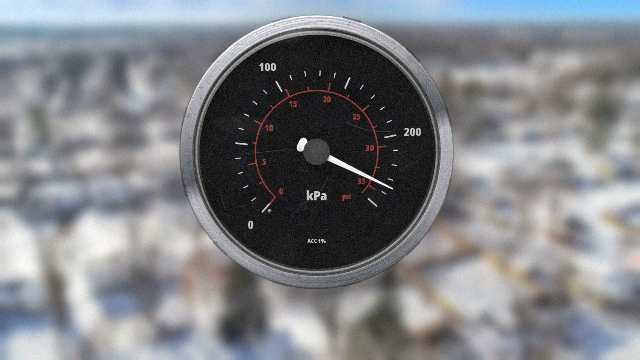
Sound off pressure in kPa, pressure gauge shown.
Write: 235 kPa
